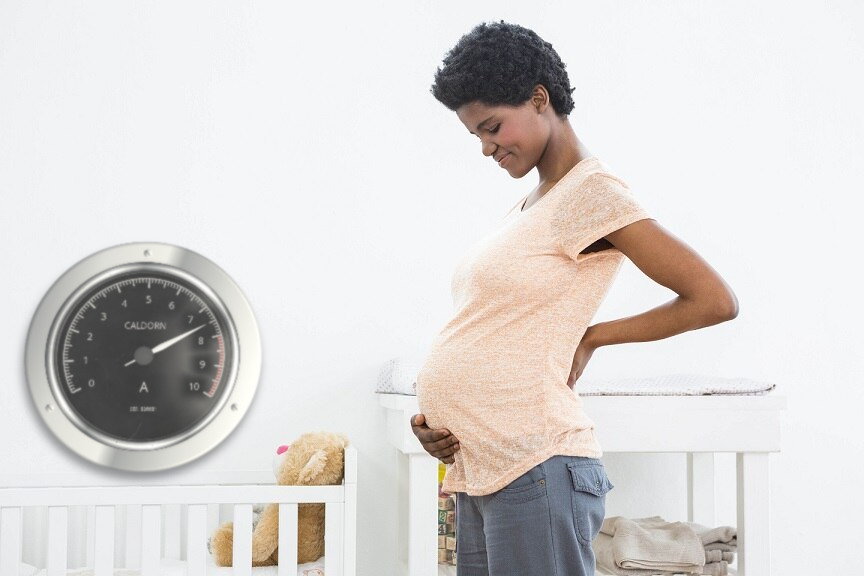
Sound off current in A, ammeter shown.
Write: 7.5 A
